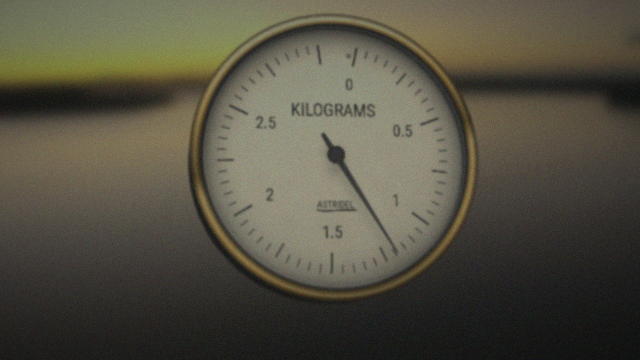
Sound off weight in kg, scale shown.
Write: 1.2 kg
